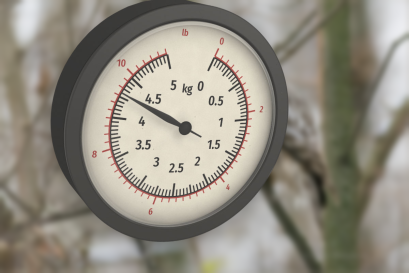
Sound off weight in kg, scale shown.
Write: 4.3 kg
